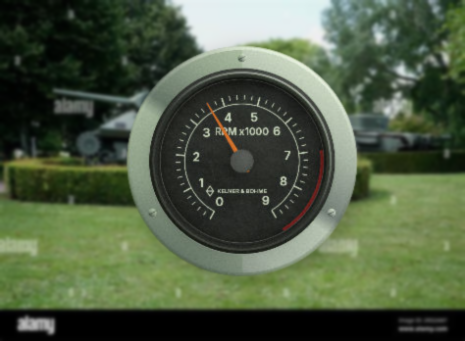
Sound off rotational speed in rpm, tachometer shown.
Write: 3600 rpm
